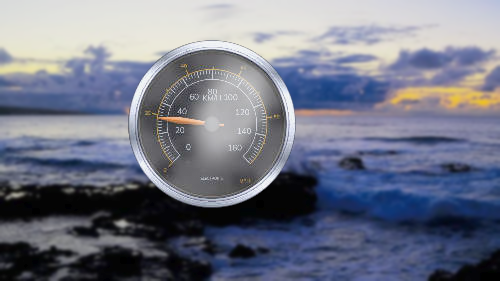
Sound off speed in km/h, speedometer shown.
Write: 30 km/h
